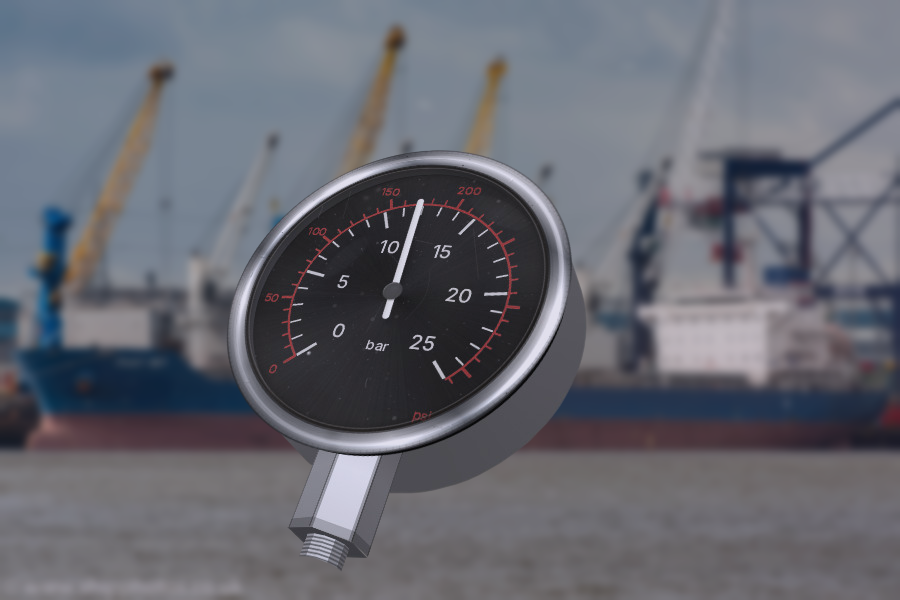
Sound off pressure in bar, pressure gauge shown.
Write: 12 bar
